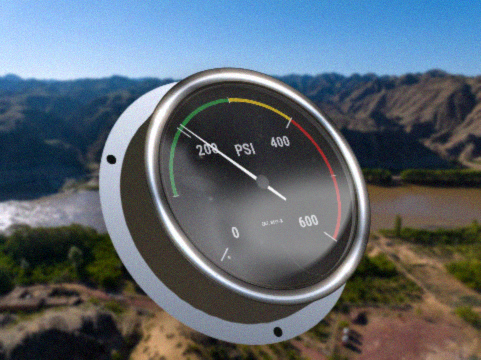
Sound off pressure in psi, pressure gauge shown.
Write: 200 psi
